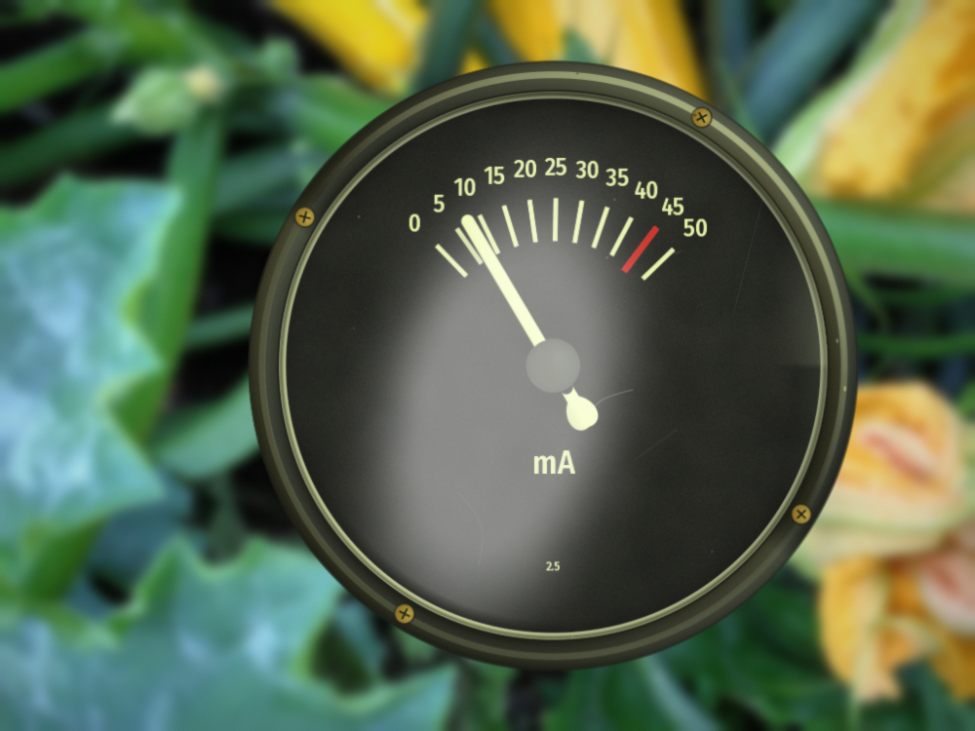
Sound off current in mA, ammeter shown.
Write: 7.5 mA
